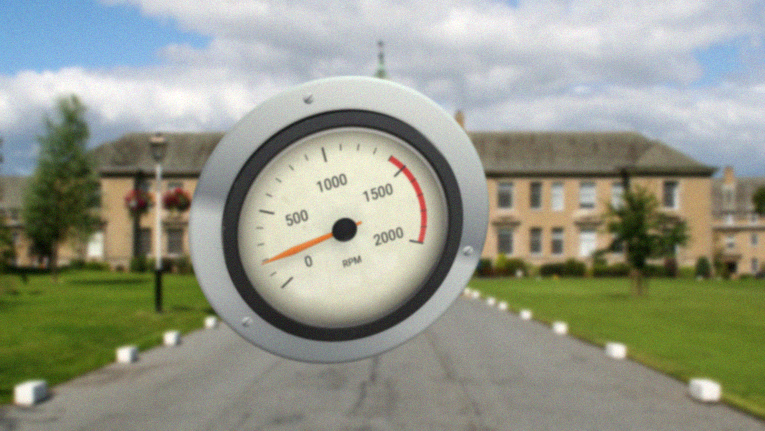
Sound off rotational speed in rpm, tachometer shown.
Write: 200 rpm
